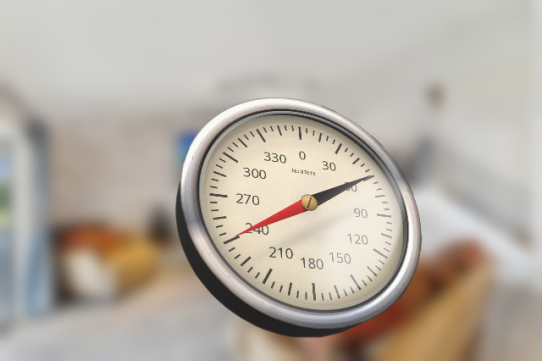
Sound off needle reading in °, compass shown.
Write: 240 °
